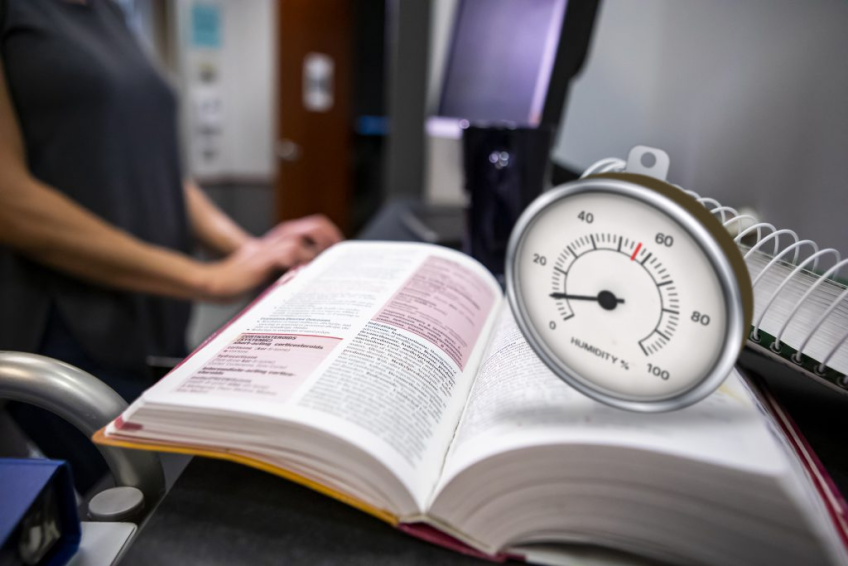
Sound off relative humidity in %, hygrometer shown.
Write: 10 %
